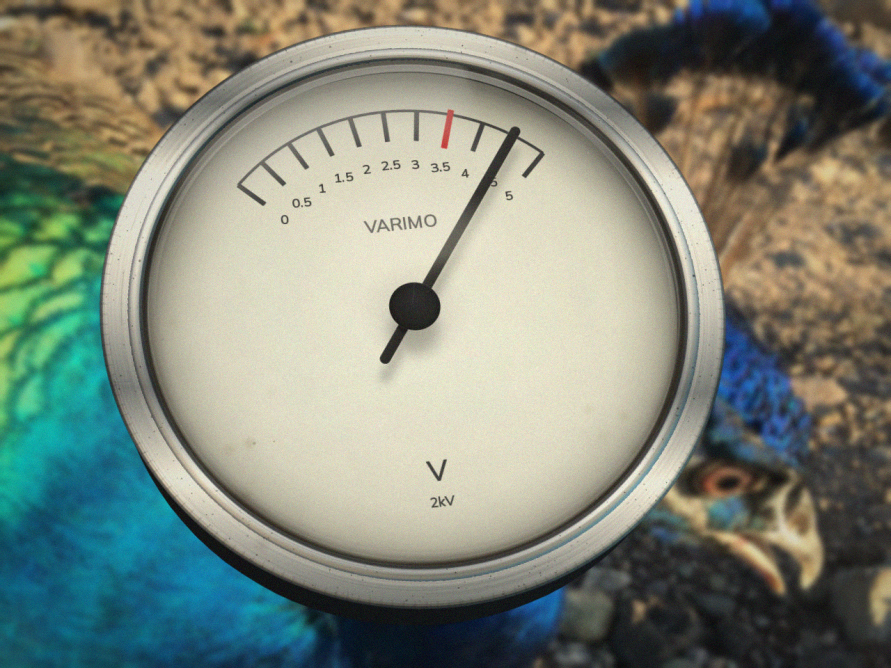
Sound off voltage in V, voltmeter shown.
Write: 4.5 V
